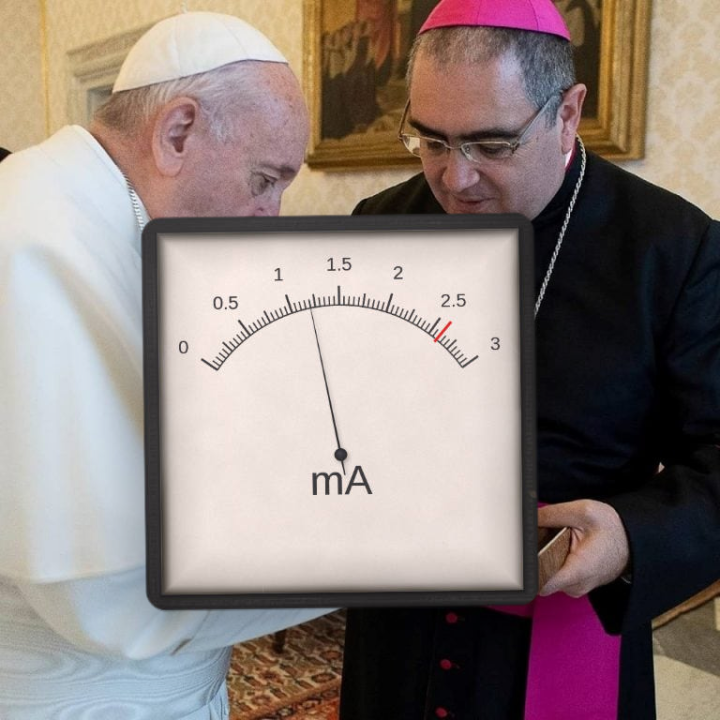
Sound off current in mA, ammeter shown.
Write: 1.2 mA
